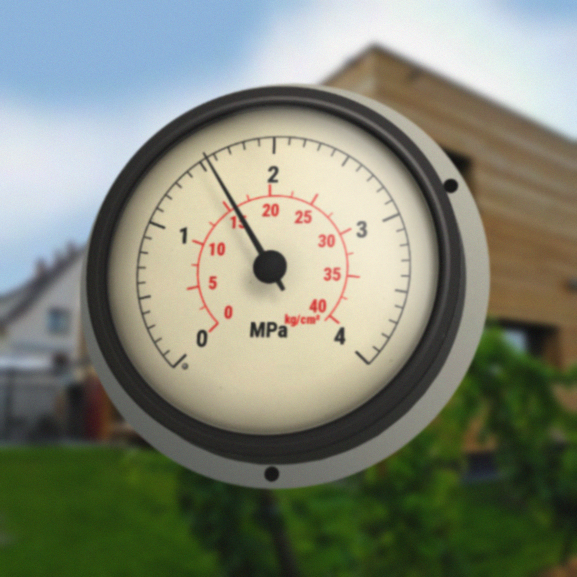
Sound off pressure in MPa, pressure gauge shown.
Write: 1.55 MPa
